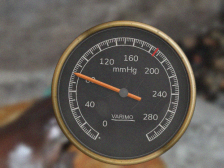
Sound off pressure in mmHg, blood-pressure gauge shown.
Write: 80 mmHg
